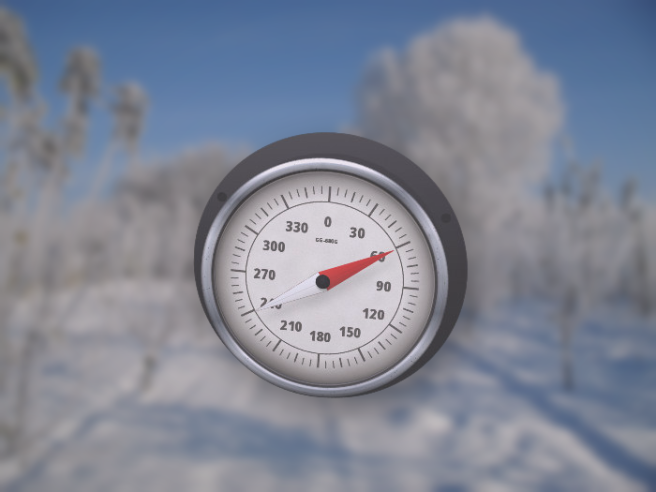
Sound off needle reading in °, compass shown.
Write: 60 °
